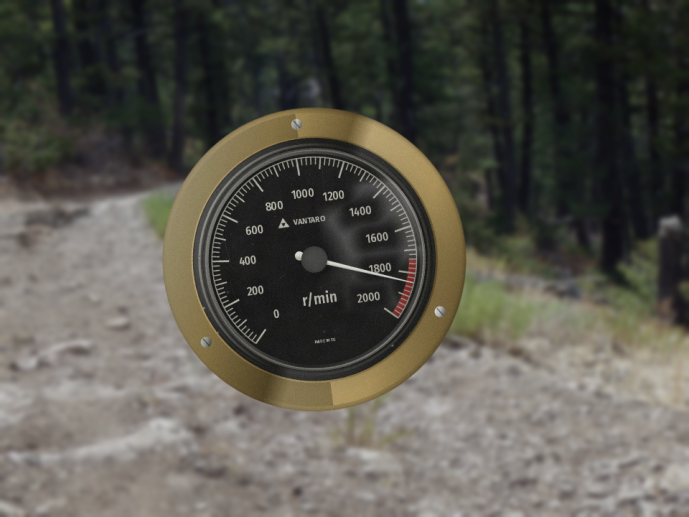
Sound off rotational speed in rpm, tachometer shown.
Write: 1840 rpm
